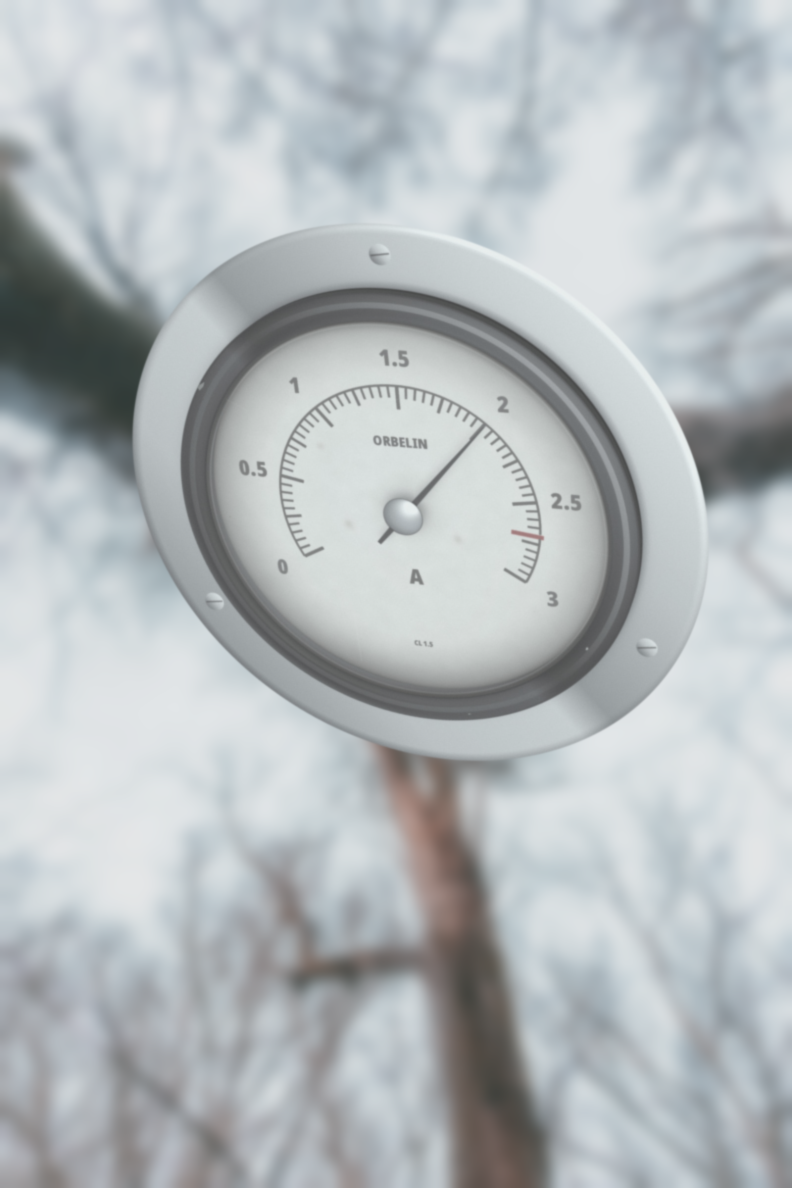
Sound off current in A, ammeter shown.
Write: 2 A
